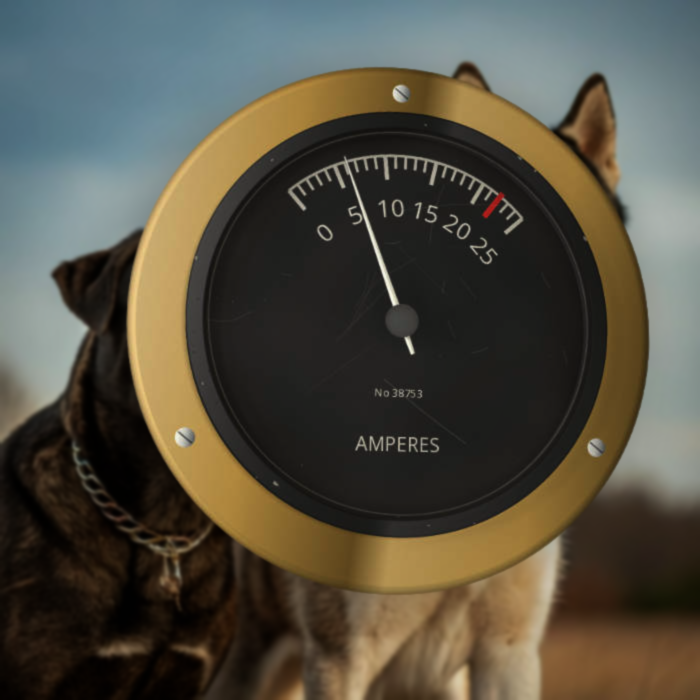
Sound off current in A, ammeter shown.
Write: 6 A
